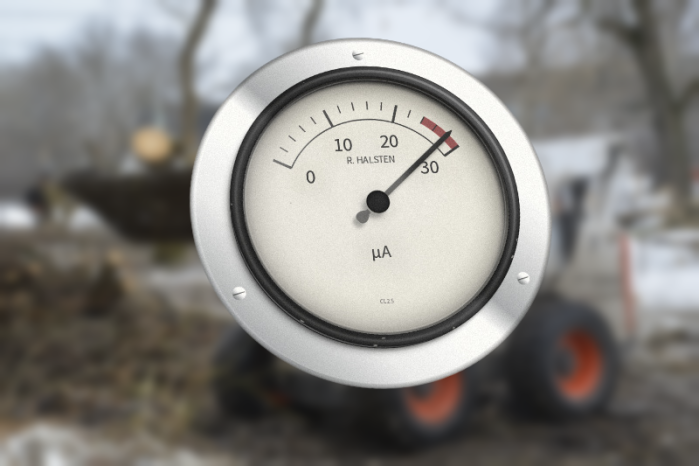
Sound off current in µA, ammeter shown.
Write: 28 µA
